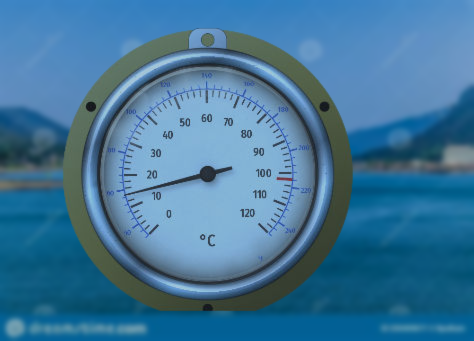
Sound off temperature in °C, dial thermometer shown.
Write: 14 °C
